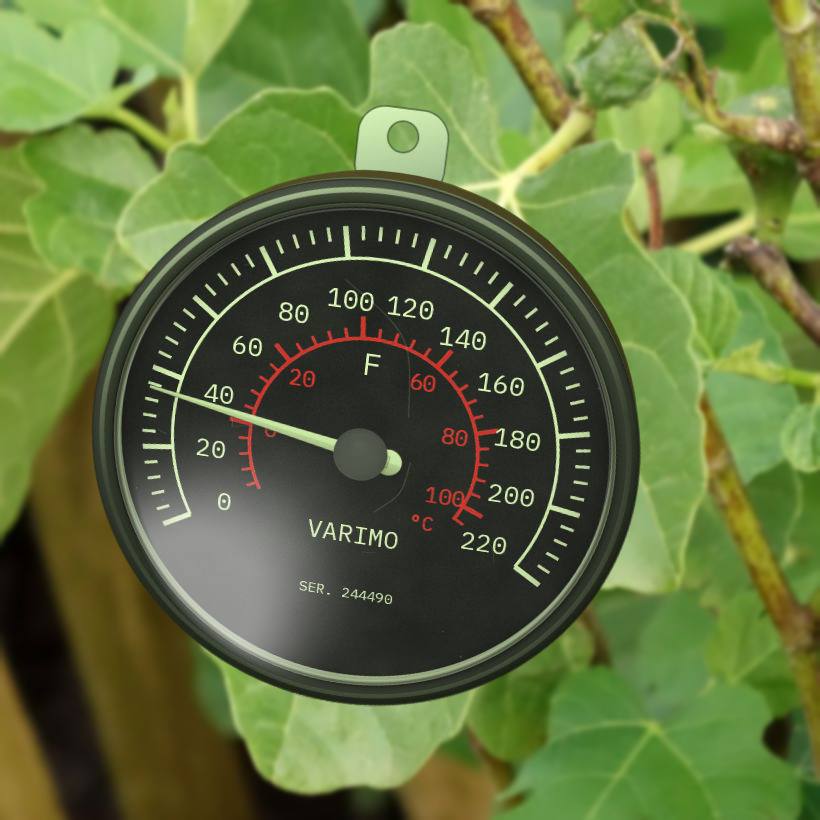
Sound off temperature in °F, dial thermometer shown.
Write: 36 °F
